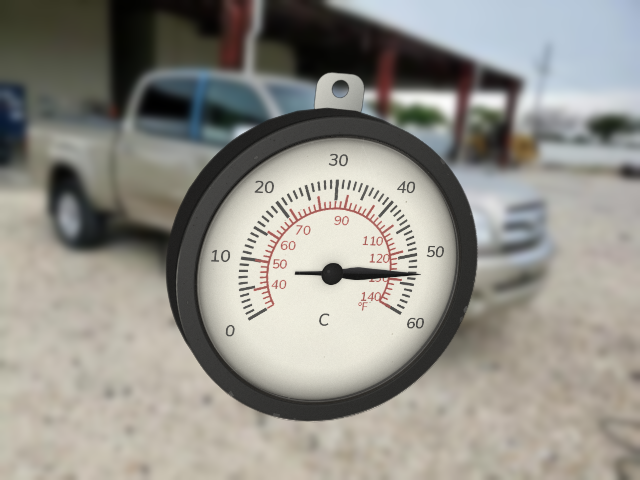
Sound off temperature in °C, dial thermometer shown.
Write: 53 °C
